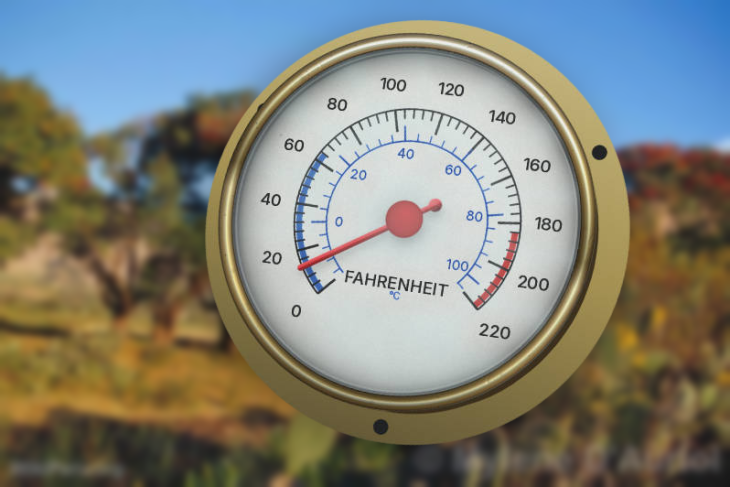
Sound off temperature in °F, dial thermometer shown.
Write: 12 °F
